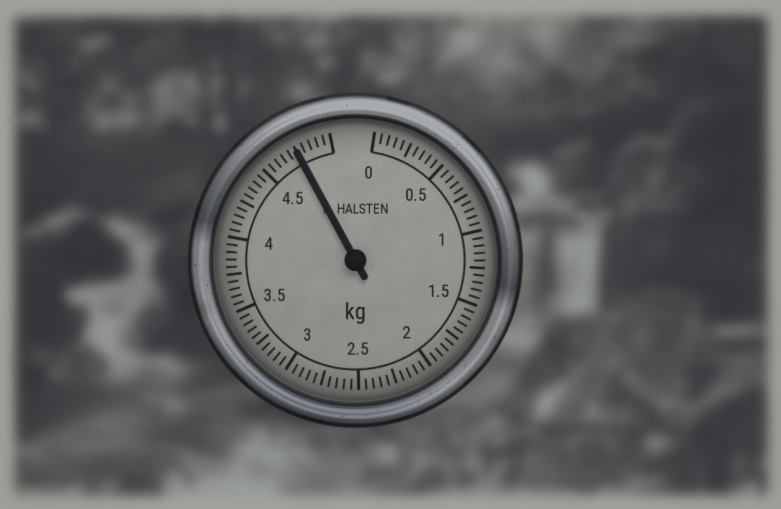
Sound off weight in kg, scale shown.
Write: 4.75 kg
